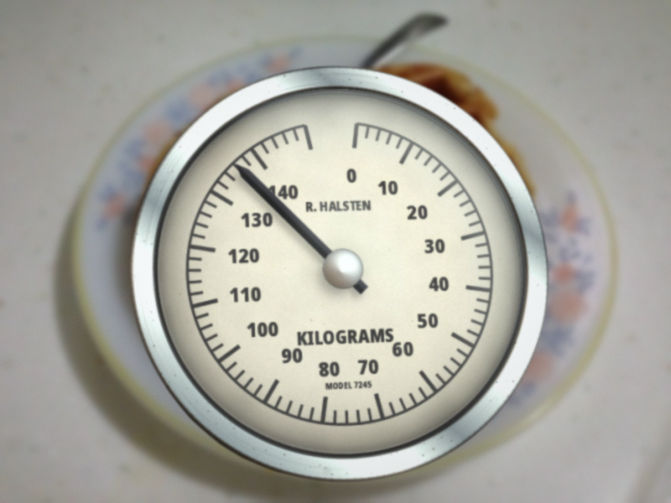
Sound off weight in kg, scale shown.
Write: 136 kg
